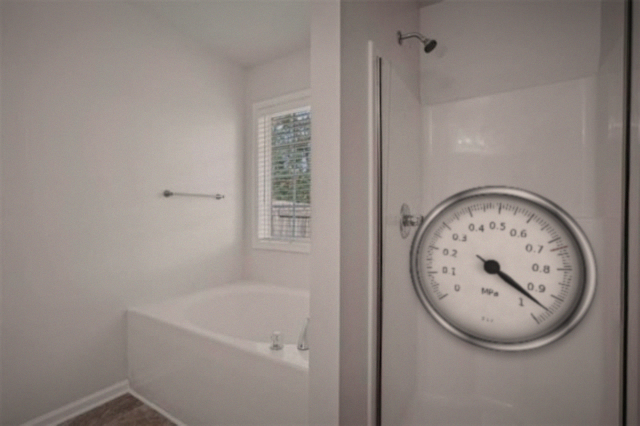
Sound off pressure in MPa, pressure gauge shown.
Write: 0.95 MPa
